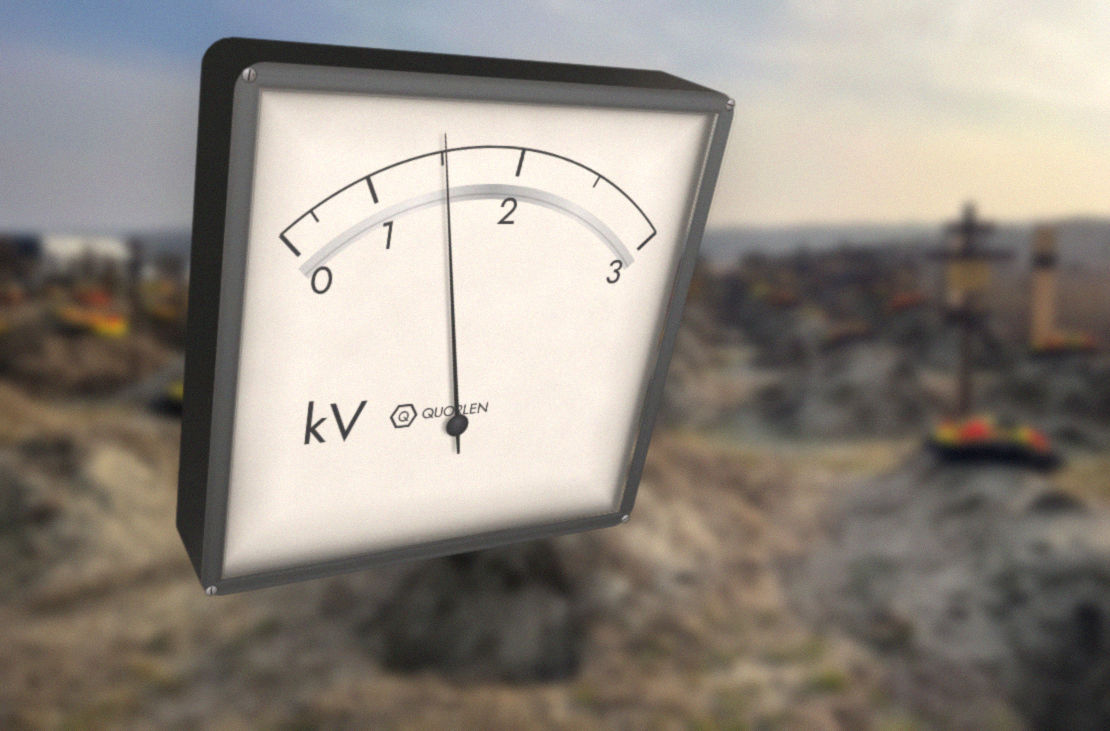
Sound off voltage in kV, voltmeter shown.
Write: 1.5 kV
